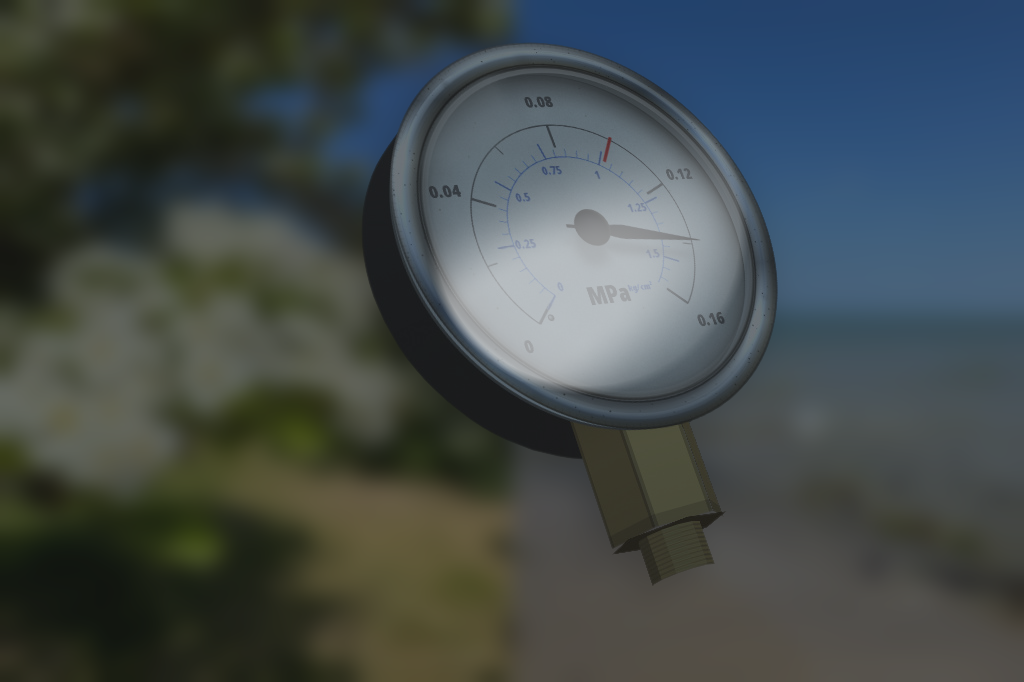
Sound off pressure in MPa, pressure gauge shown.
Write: 0.14 MPa
